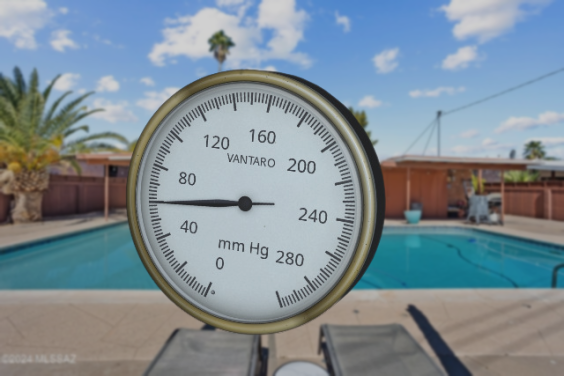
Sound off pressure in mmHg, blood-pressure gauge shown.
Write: 60 mmHg
